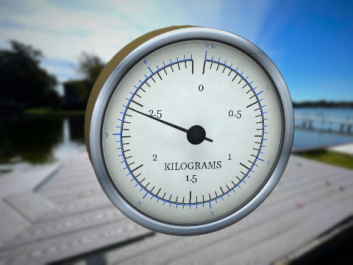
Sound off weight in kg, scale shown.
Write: 2.45 kg
